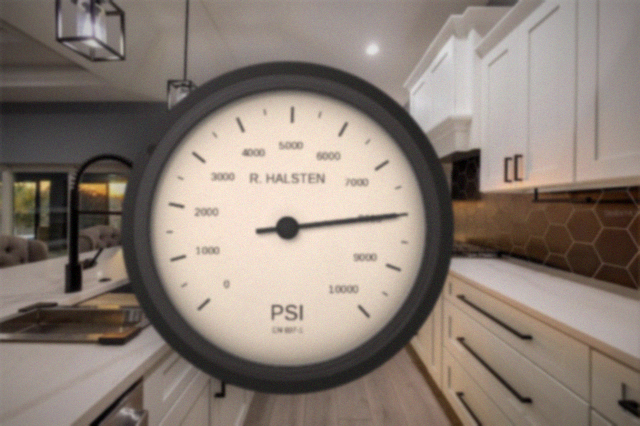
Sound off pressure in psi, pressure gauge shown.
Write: 8000 psi
